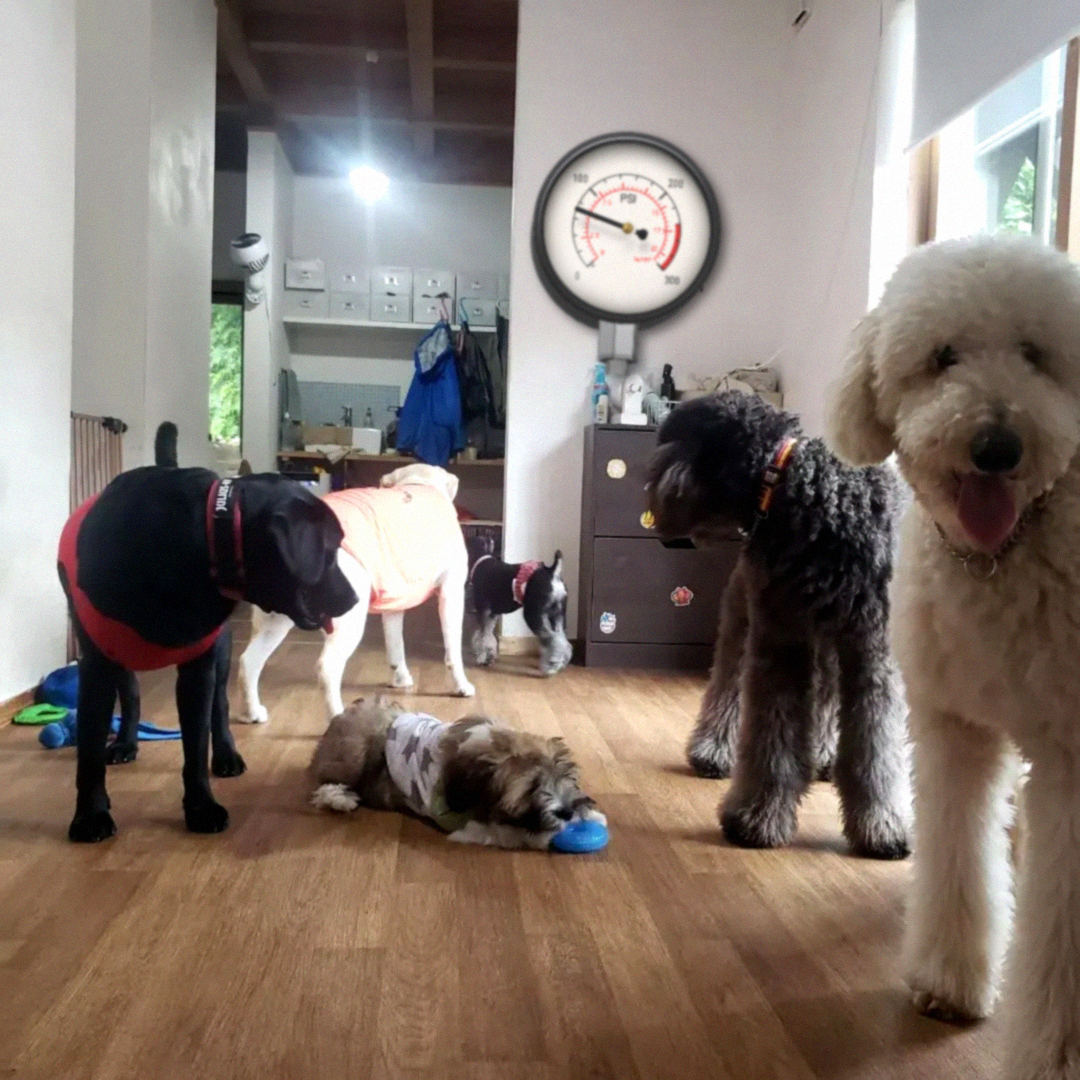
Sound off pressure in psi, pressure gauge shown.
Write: 70 psi
